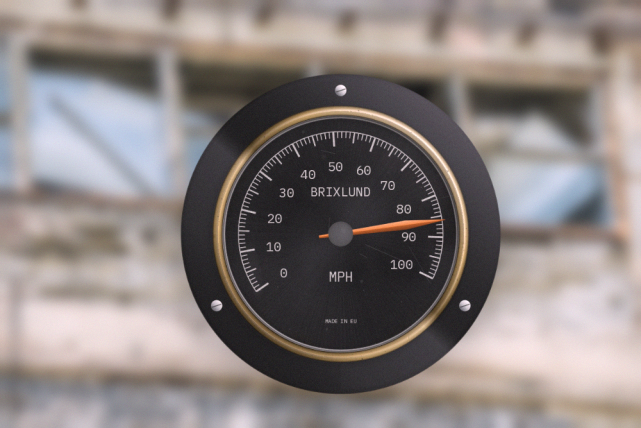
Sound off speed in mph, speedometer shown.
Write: 86 mph
